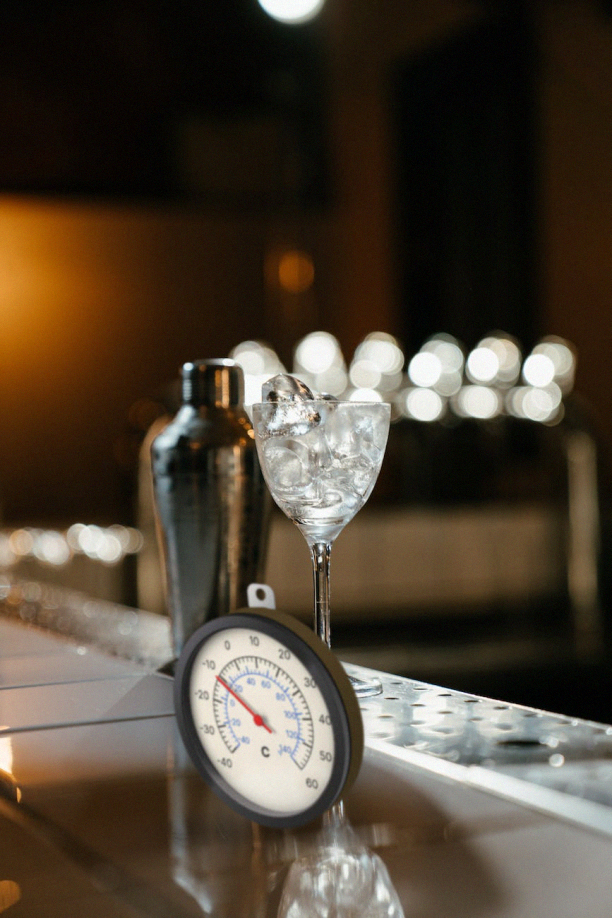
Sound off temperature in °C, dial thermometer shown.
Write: -10 °C
